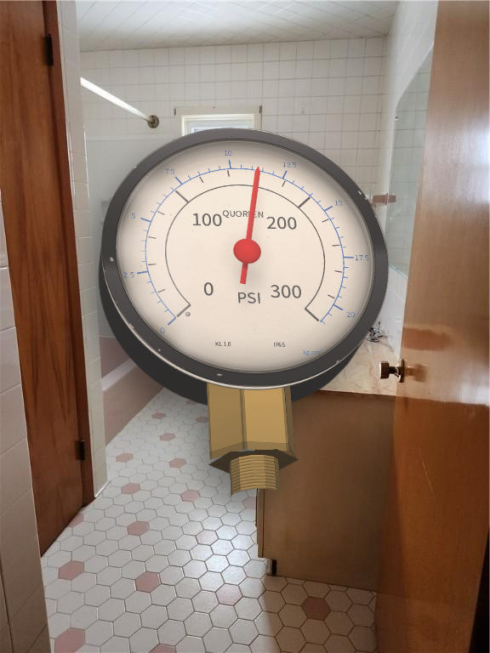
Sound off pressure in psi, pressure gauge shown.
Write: 160 psi
